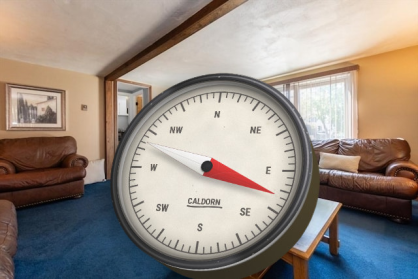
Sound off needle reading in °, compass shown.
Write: 110 °
